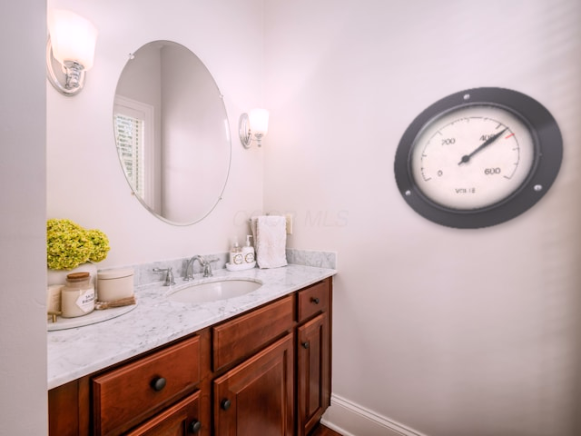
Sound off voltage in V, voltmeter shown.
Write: 425 V
